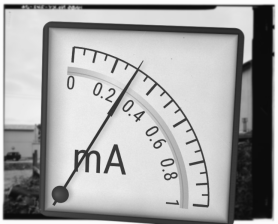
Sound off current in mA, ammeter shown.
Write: 0.3 mA
